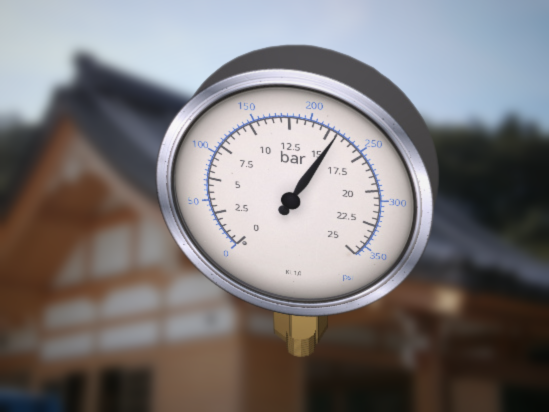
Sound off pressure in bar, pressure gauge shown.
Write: 15.5 bar
